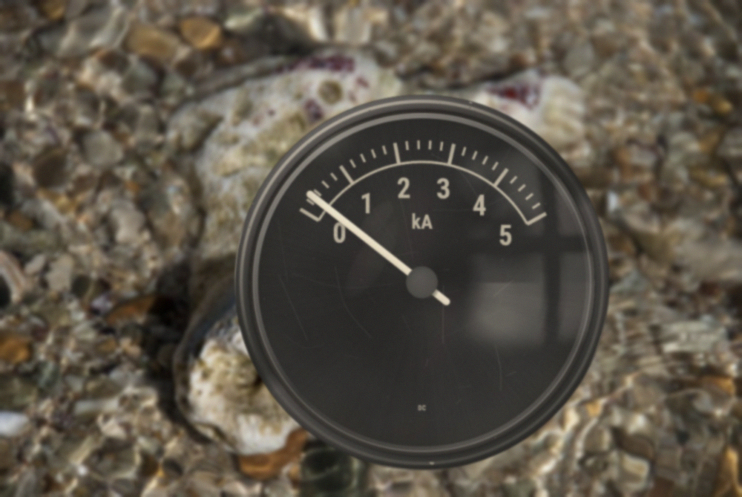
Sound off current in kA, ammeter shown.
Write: 0.3 kA
